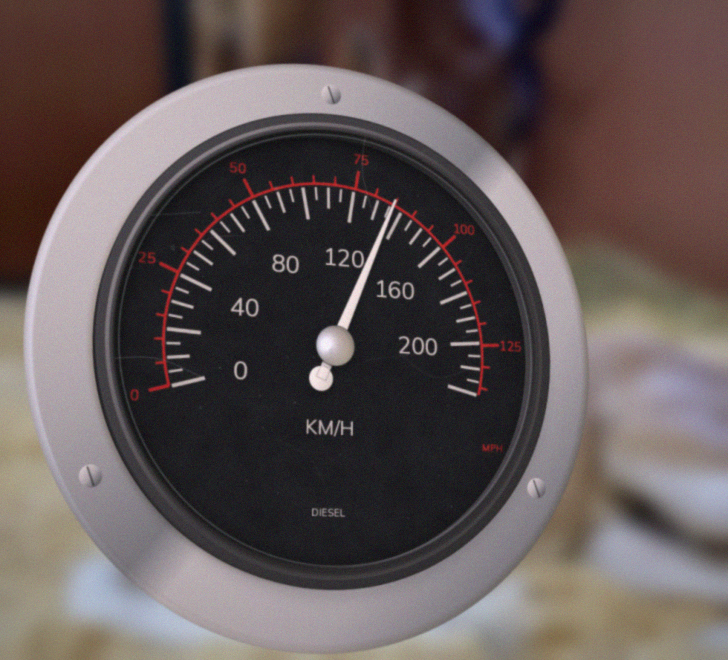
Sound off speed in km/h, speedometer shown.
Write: 135 km/h
